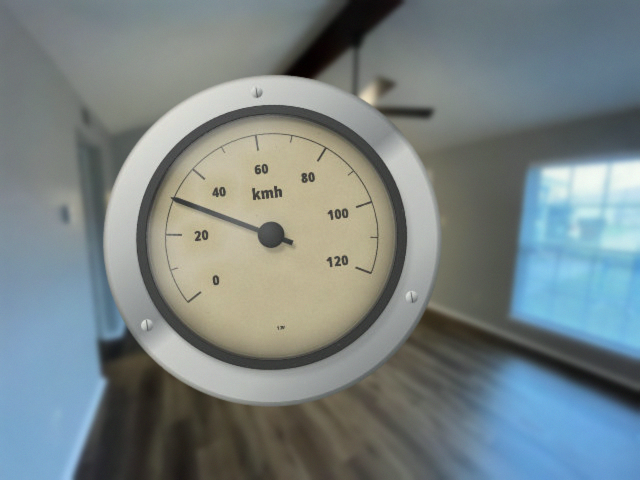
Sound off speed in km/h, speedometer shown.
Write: 30 km/h
